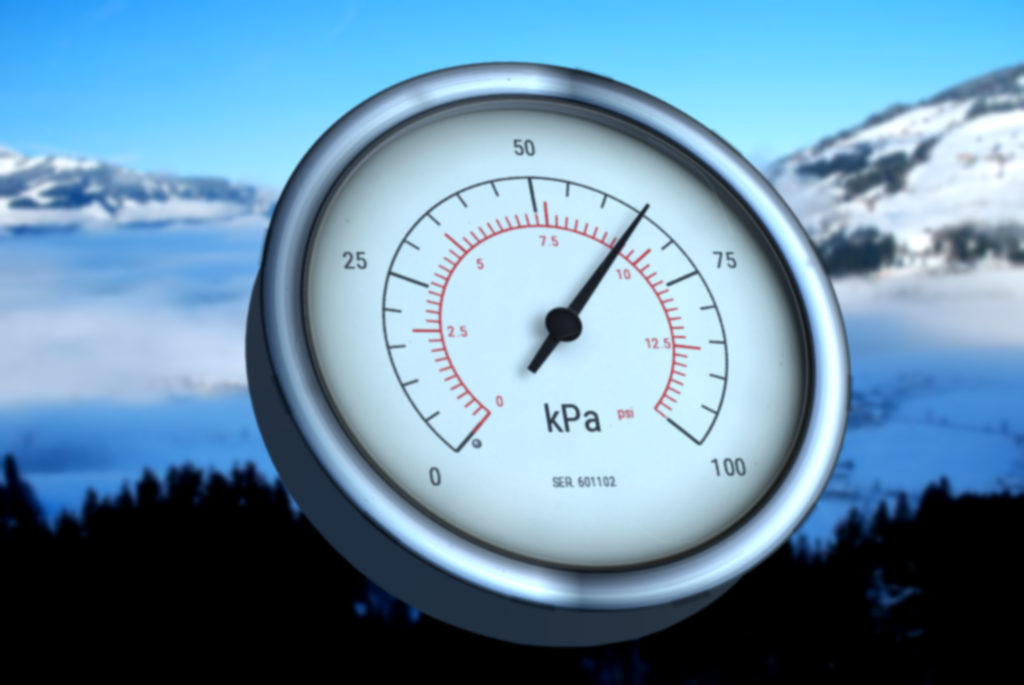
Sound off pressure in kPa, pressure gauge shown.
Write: 65 kPa
